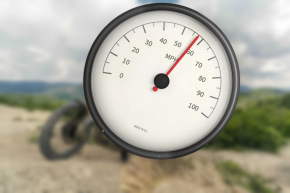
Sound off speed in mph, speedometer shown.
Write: 57.5 mph
